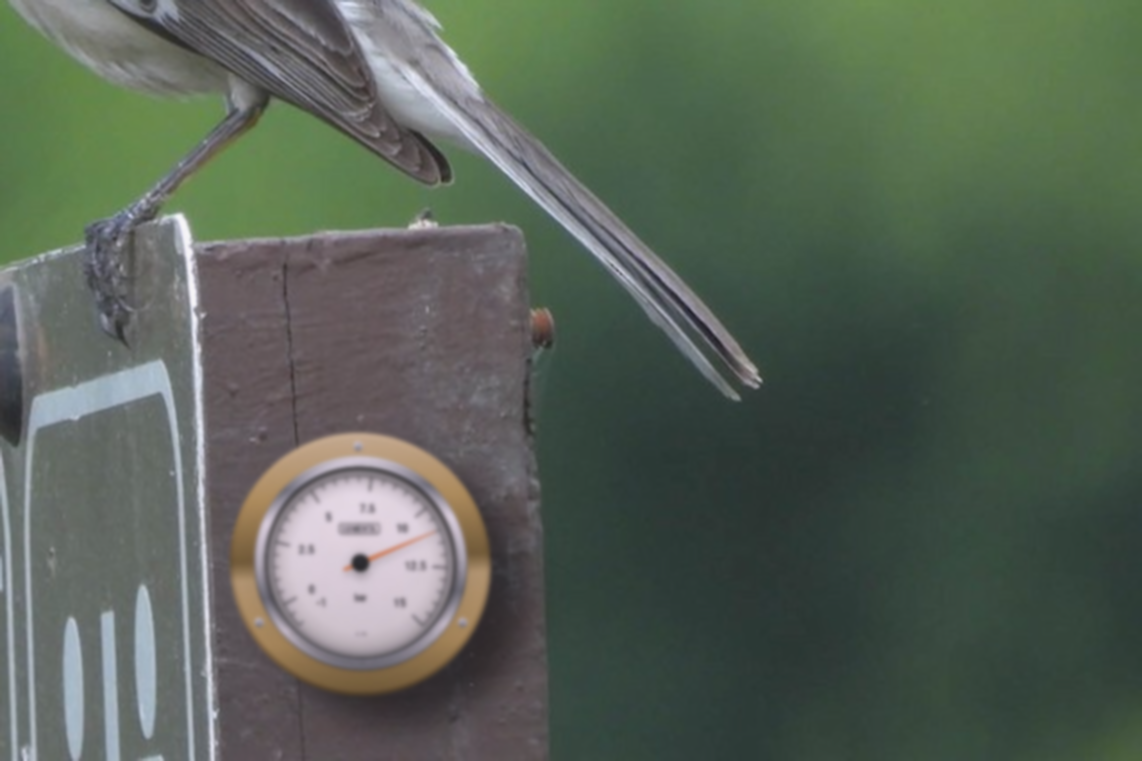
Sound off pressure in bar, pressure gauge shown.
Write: 11 bar
